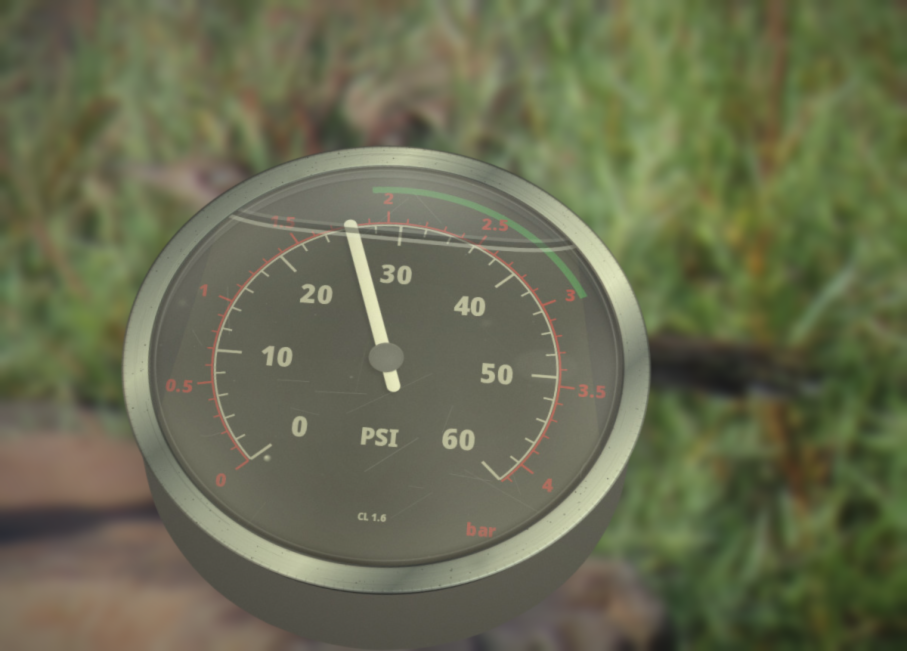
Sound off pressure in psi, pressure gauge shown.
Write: 26 psi
